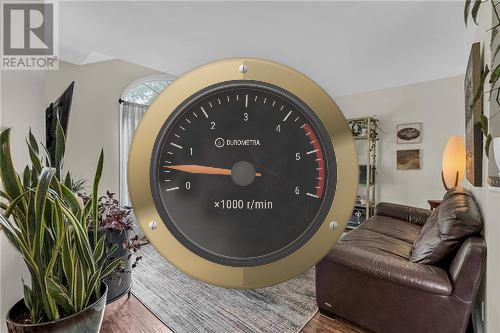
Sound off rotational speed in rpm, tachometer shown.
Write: 500 rpm
